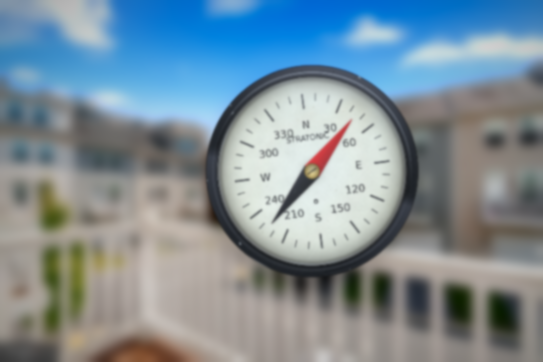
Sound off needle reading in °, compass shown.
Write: 45 °
